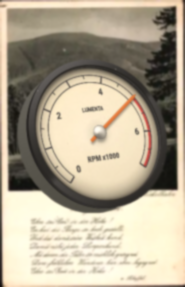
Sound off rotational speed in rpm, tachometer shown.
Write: 5000 rpm
